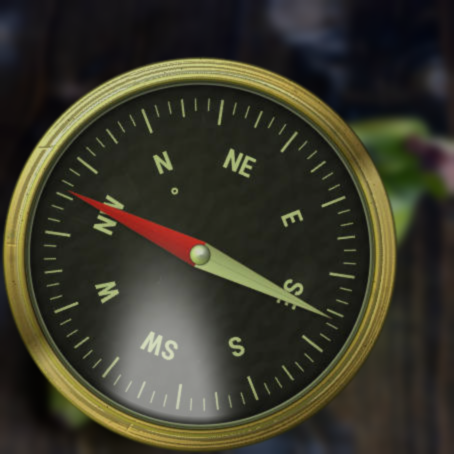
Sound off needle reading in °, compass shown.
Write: 317.5 °
